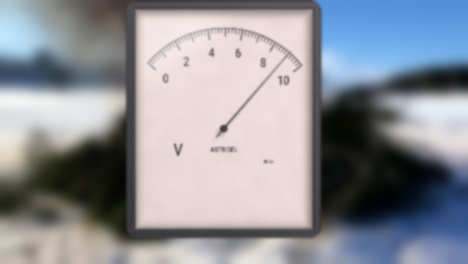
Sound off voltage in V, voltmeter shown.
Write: 9 V
